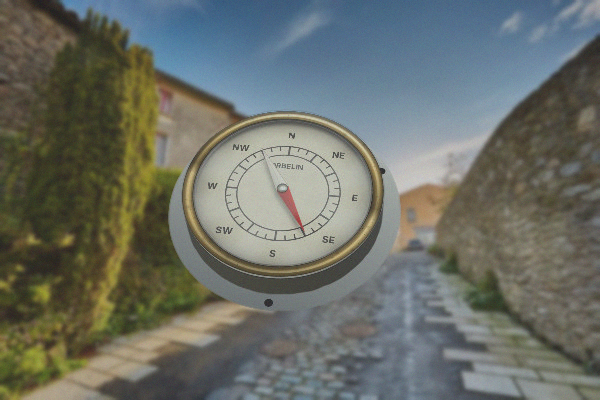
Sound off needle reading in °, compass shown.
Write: 150 °
